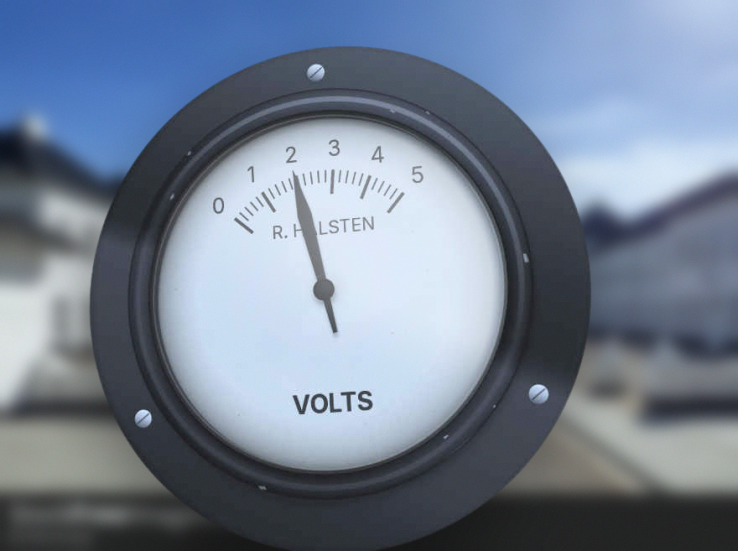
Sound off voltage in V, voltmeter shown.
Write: 2 V
